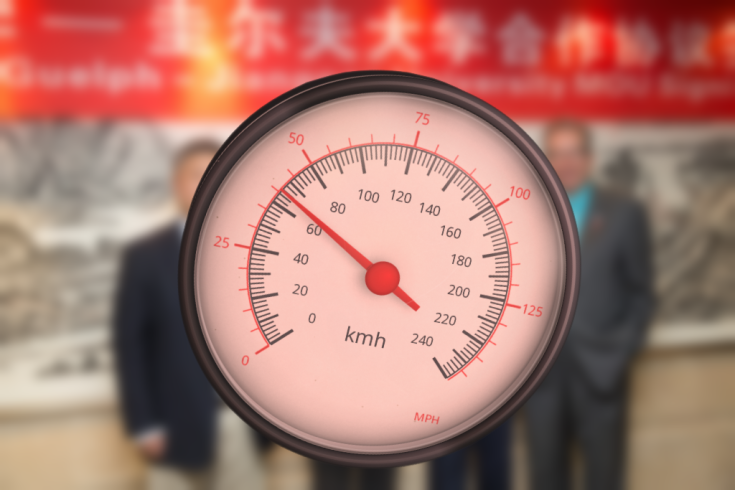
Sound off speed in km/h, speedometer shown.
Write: 66 km/h
